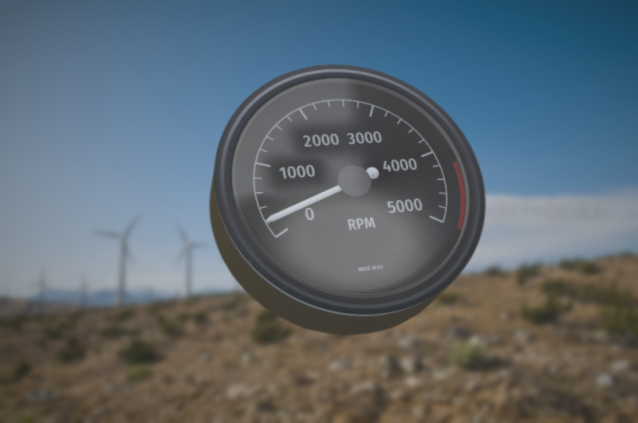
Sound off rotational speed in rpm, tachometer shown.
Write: 200 rpm
